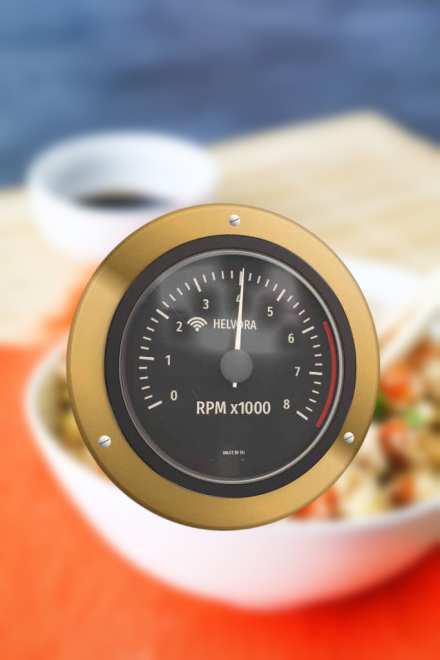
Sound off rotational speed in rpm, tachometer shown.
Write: 4000 rpm
